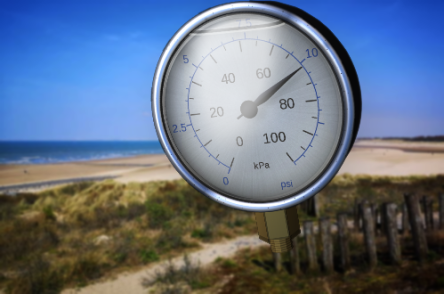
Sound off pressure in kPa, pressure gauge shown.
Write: 70 kPa
